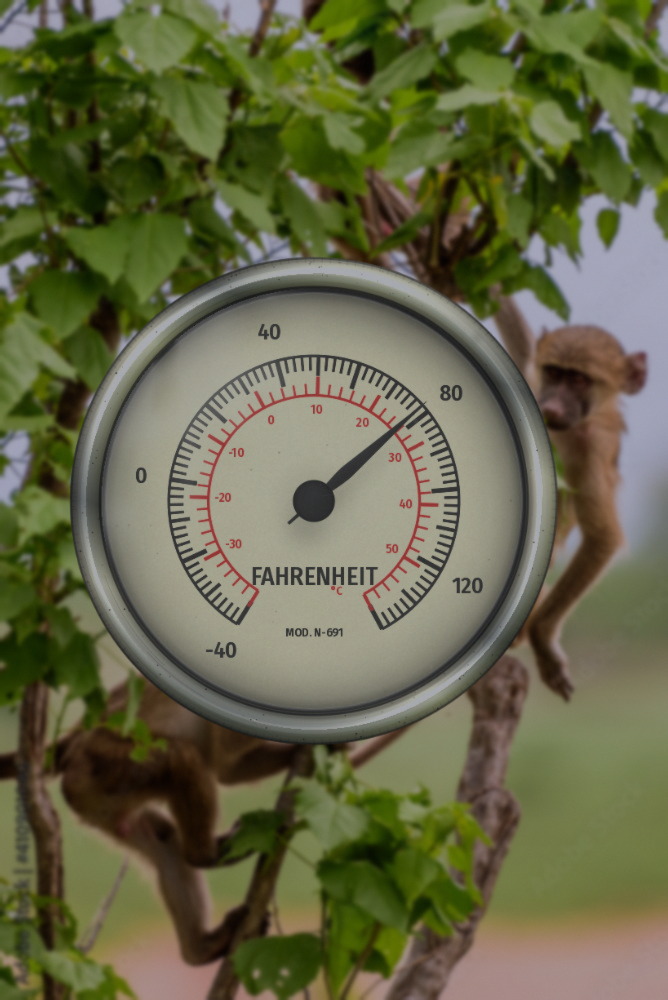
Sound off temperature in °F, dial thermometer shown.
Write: 78 °F
